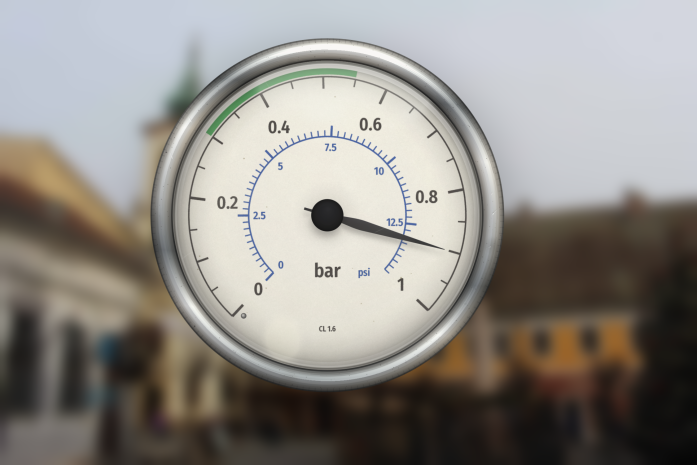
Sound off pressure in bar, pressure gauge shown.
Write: 0.9 bar
